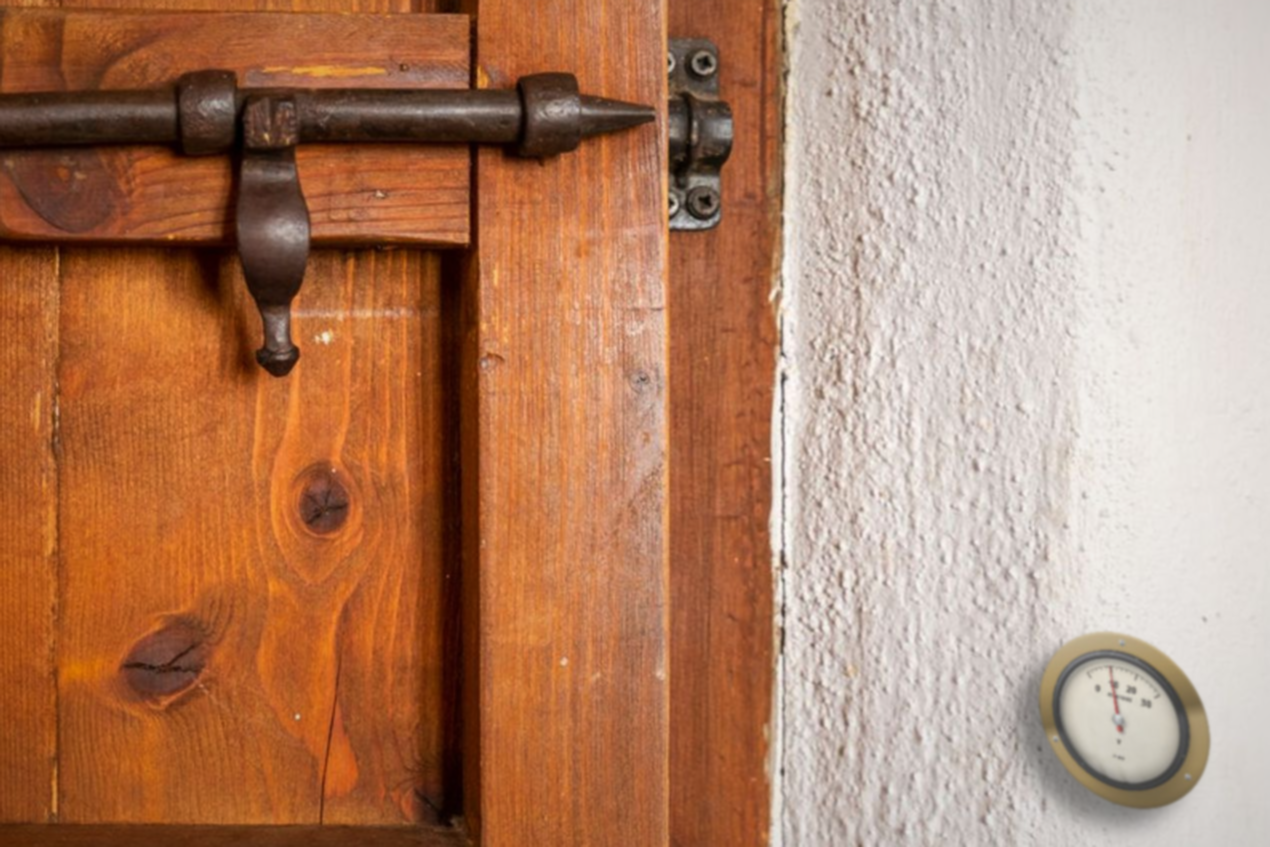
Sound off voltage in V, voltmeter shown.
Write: 10 V
